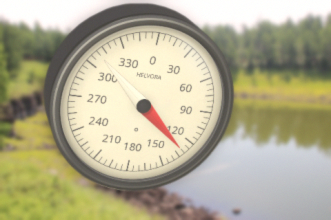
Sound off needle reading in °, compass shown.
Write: 130 °
